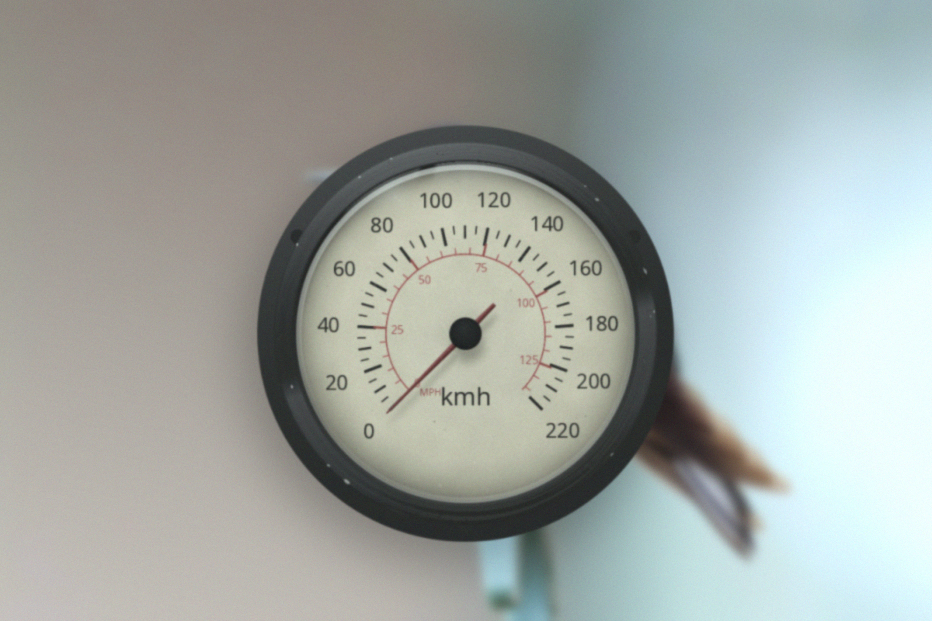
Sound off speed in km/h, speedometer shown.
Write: 0 km/h
